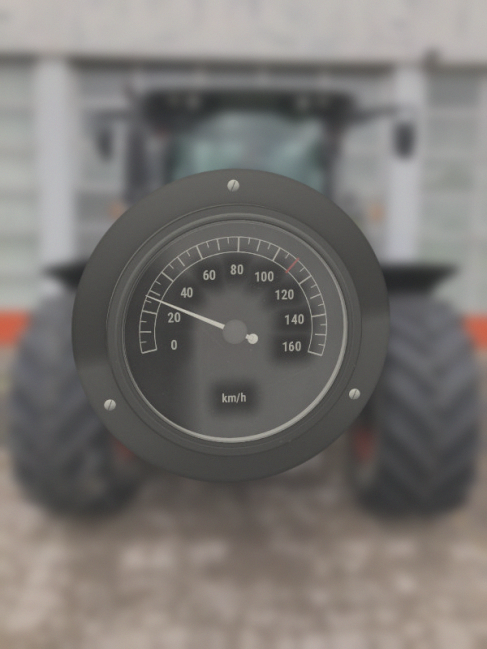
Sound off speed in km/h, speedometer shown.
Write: 27.5 km/h
